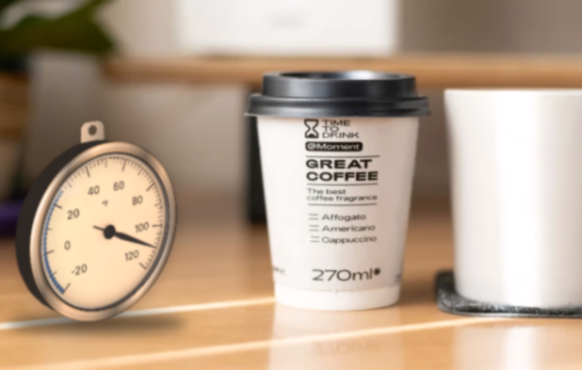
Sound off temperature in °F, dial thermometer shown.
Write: 110 °F
